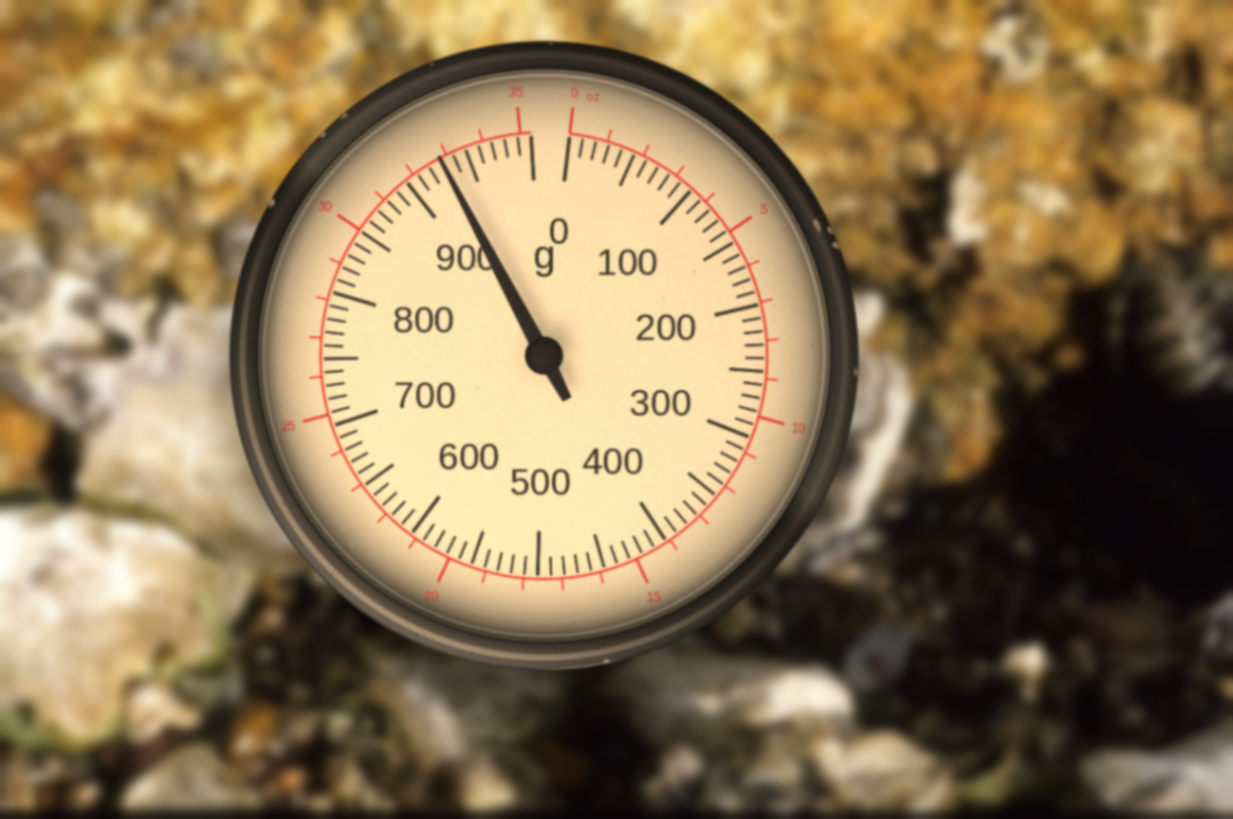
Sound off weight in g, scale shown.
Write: 930 g
